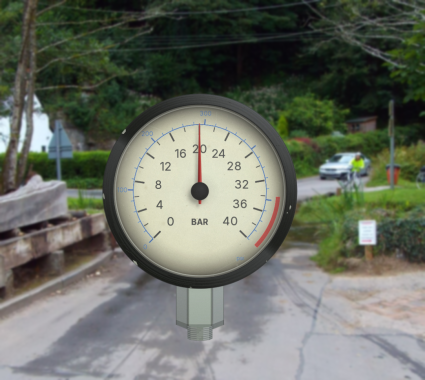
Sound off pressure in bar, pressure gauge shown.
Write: 20 bar
